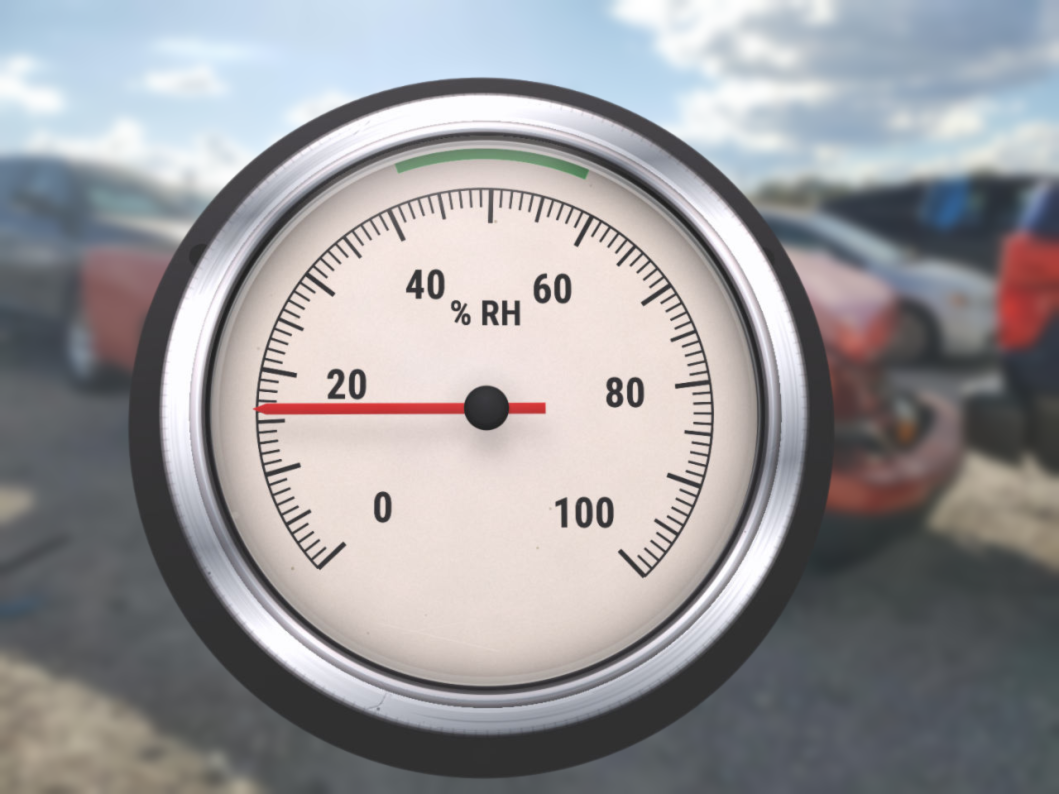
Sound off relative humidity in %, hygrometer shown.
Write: 16 %
